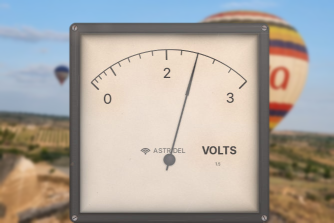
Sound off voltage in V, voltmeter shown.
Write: 2.4 V
